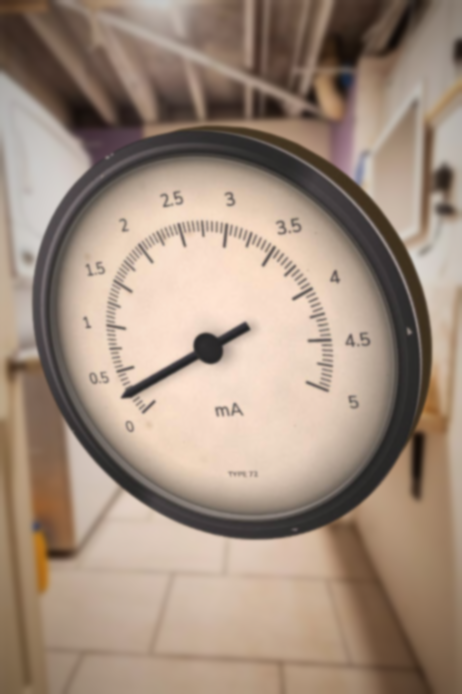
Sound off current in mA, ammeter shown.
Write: 0.25 mA
